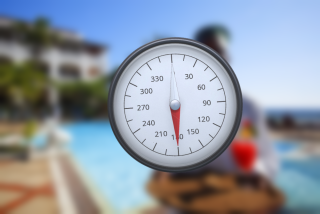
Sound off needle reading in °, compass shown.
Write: 180 °
